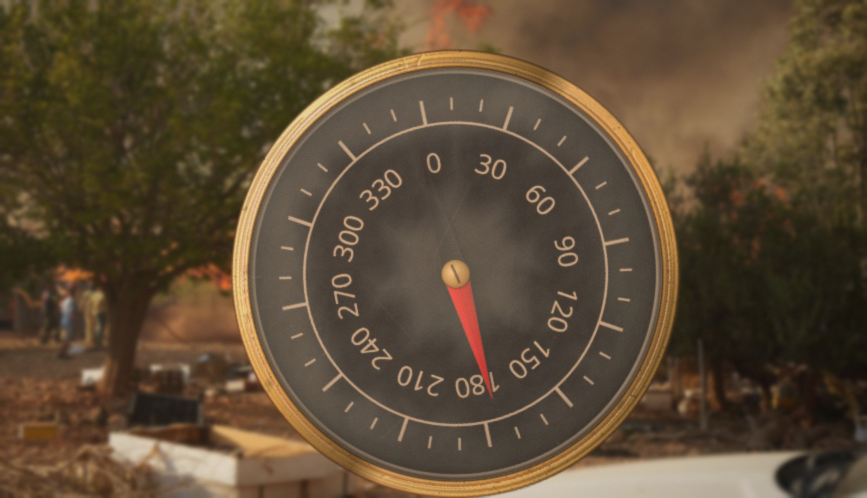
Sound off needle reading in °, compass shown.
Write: 175 °
